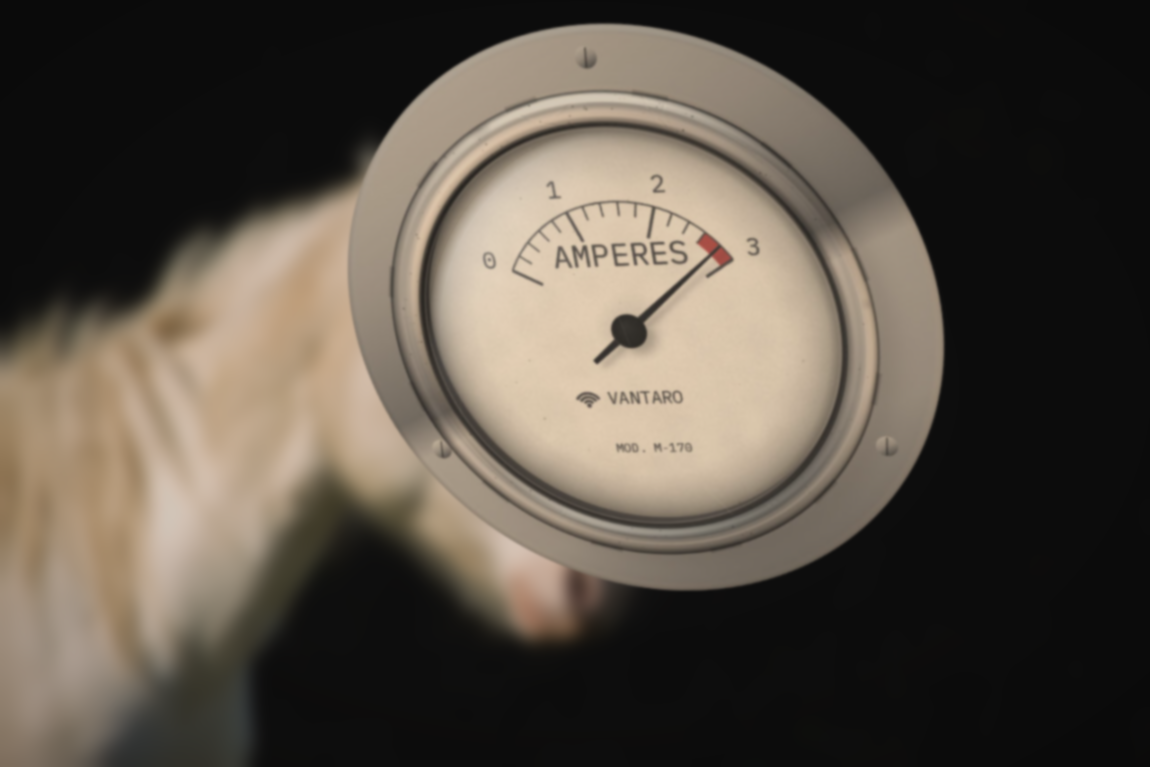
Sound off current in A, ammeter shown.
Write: 2.8 A
